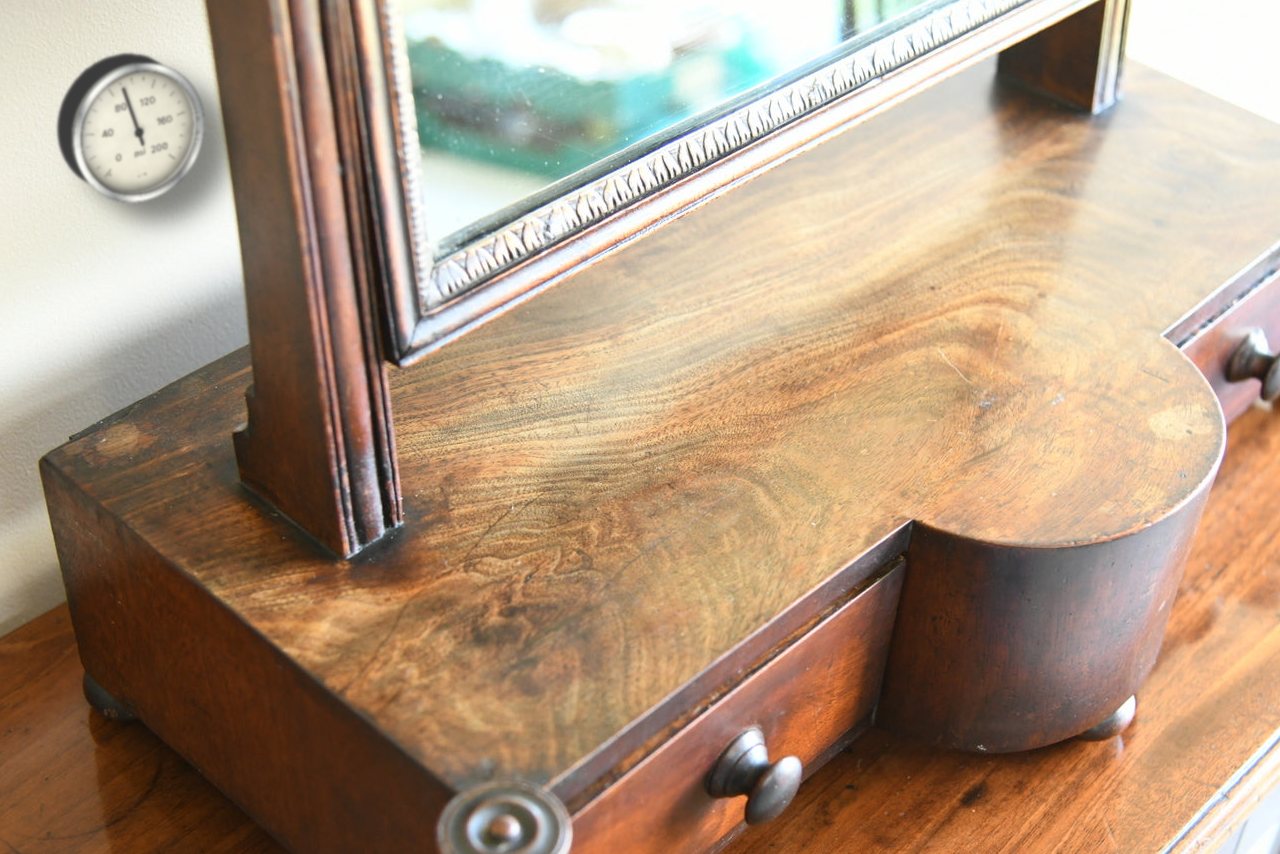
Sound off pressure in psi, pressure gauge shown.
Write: 90 psi
